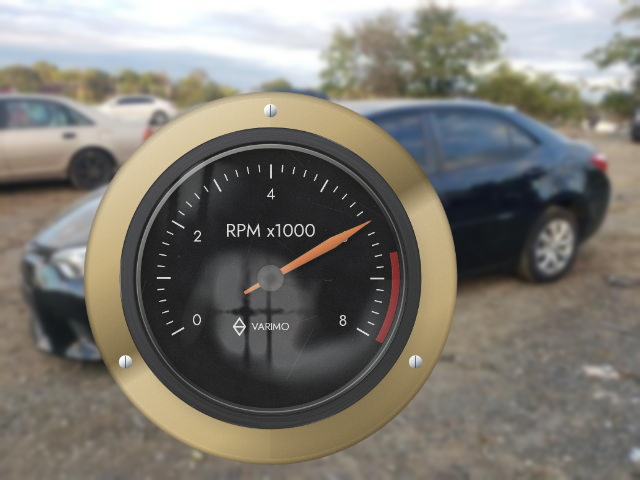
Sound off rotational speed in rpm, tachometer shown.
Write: 6000 rpm
